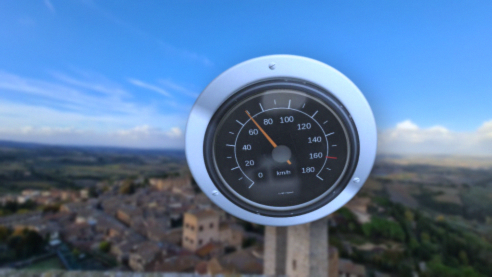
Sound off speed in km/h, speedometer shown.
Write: 70 km/h
